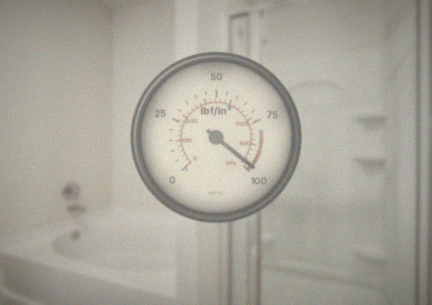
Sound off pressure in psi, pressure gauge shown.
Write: 97.5 psi
